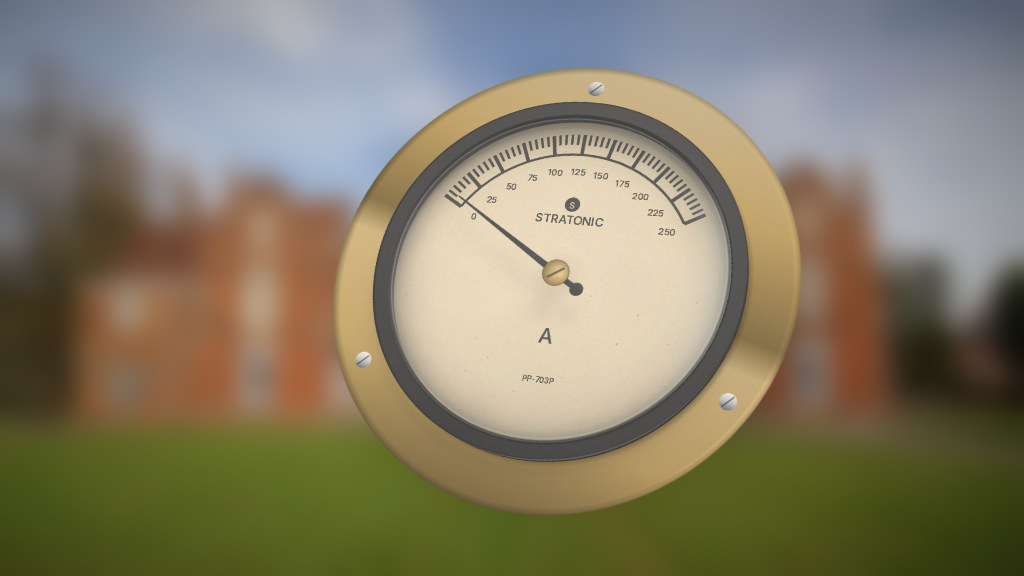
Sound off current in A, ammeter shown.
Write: 5 A
